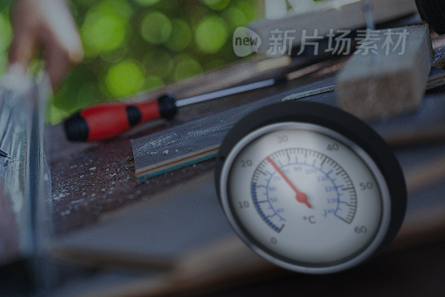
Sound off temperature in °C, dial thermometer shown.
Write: 25 °C
